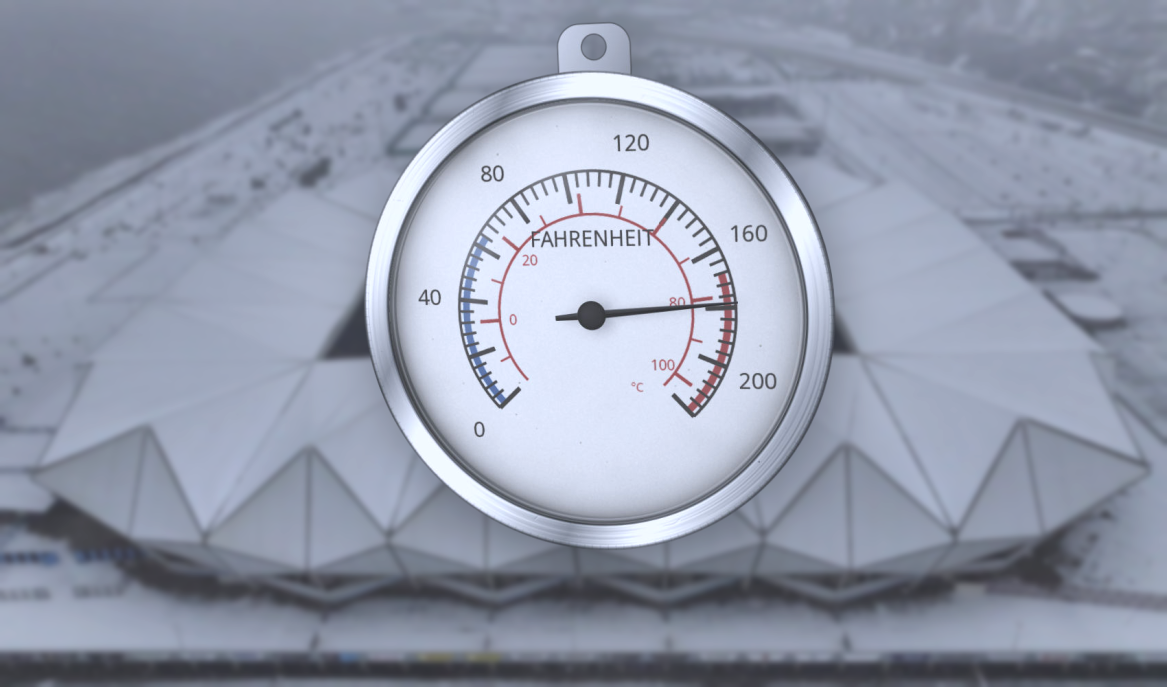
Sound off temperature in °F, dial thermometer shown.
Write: 178 °F
